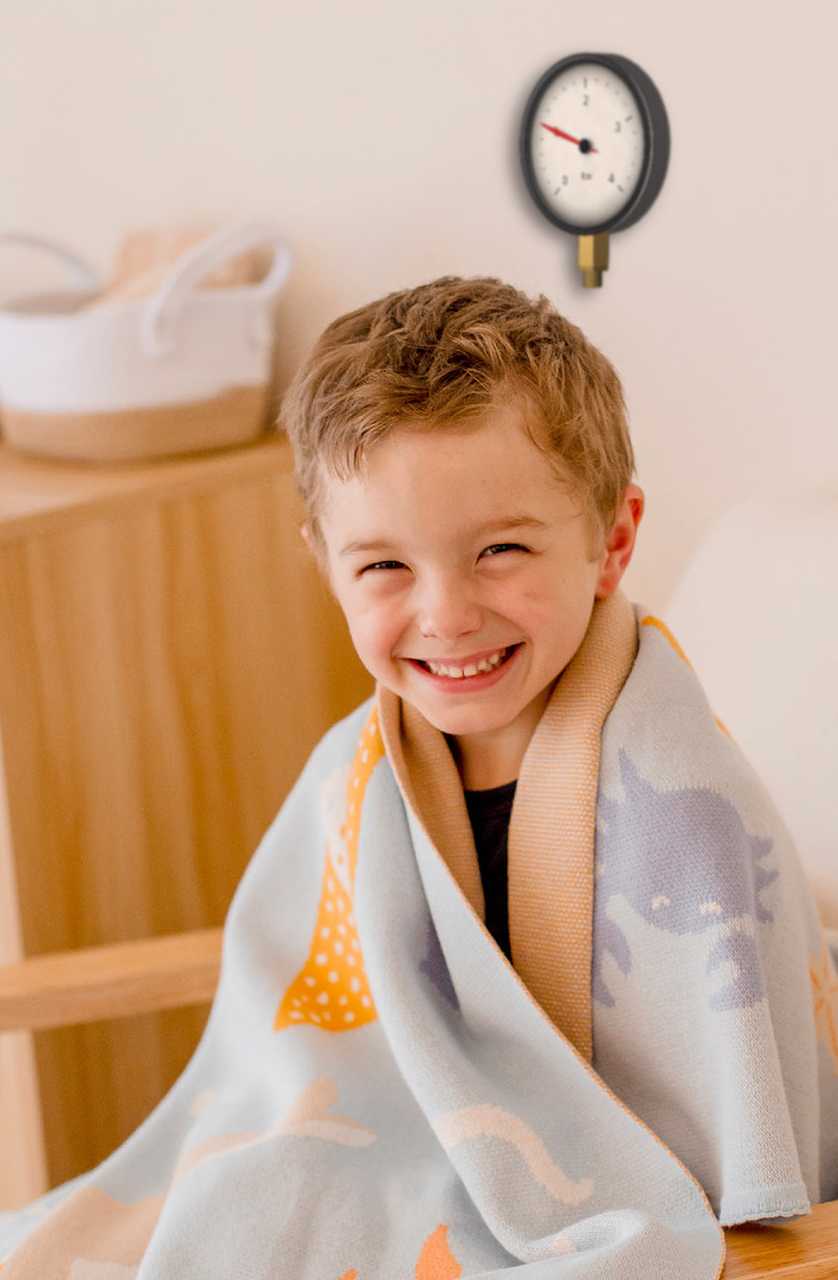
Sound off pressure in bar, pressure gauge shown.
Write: 1 bar
